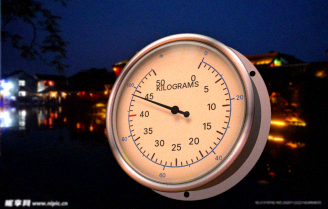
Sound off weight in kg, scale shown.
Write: 44 kg
